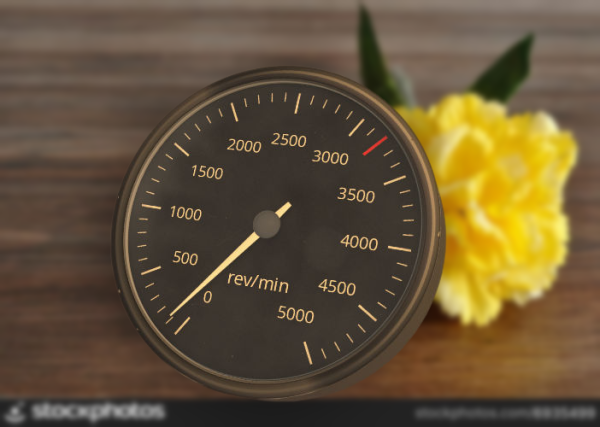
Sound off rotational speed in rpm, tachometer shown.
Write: 100 rpm
